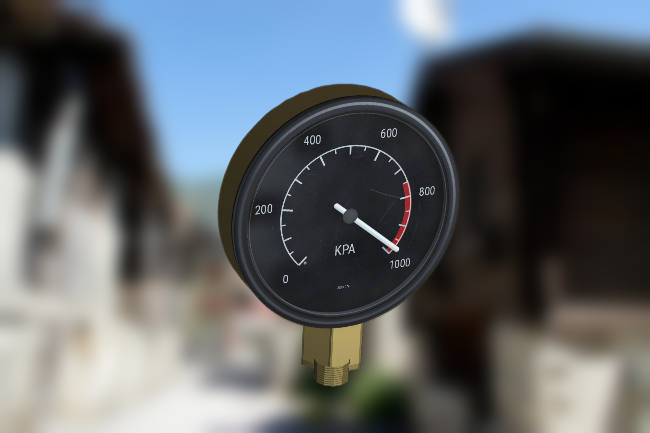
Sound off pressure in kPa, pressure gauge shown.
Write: 975 kPa
